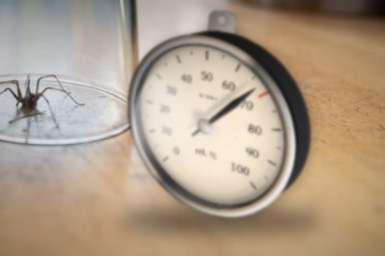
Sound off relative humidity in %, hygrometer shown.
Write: 67.5 %
